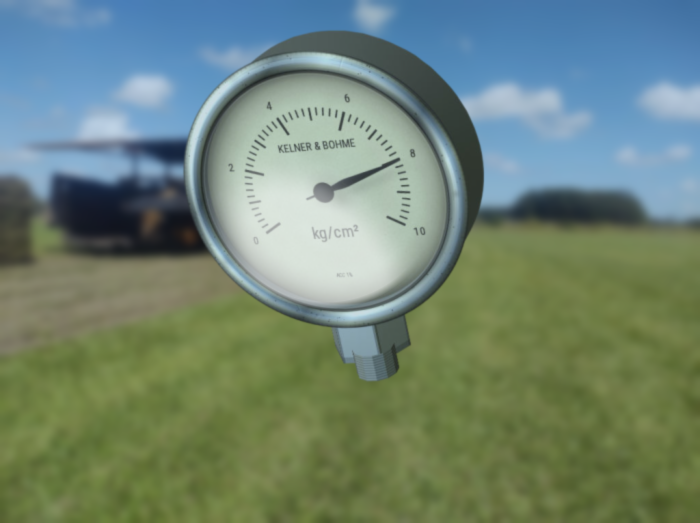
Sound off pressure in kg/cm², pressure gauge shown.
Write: 8 kg/cm²
